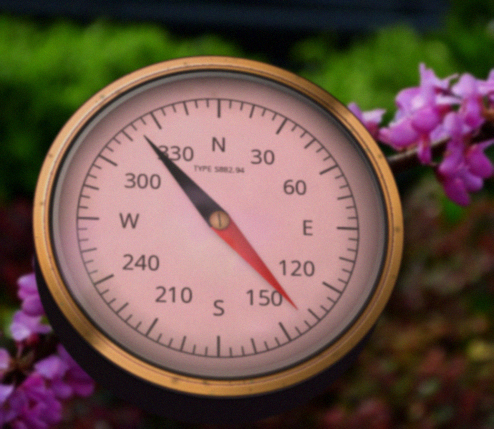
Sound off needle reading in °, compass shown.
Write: 140 °
